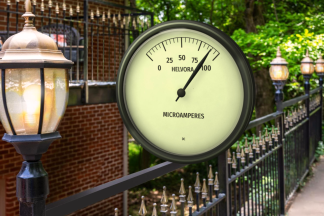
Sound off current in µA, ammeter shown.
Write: 90 µA
